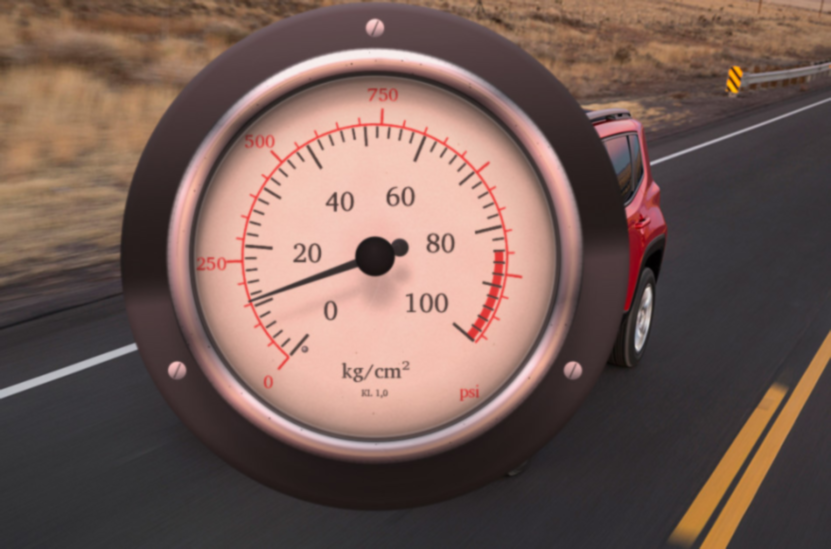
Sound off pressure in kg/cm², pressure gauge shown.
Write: 11 kg/cm²
